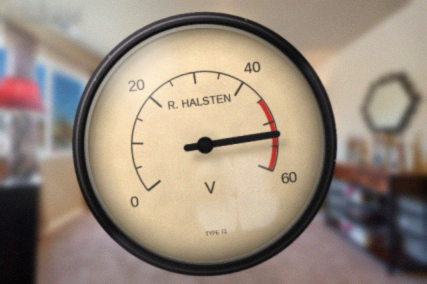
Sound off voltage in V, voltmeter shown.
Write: 52.5 V
